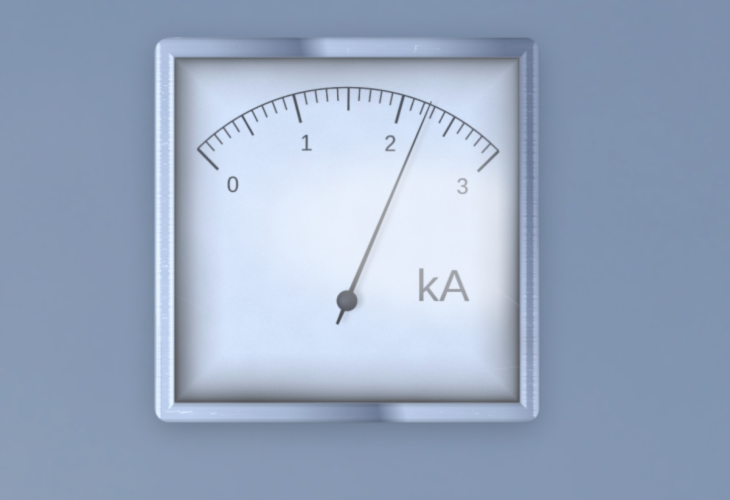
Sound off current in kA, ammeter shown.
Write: 2.25 kA
